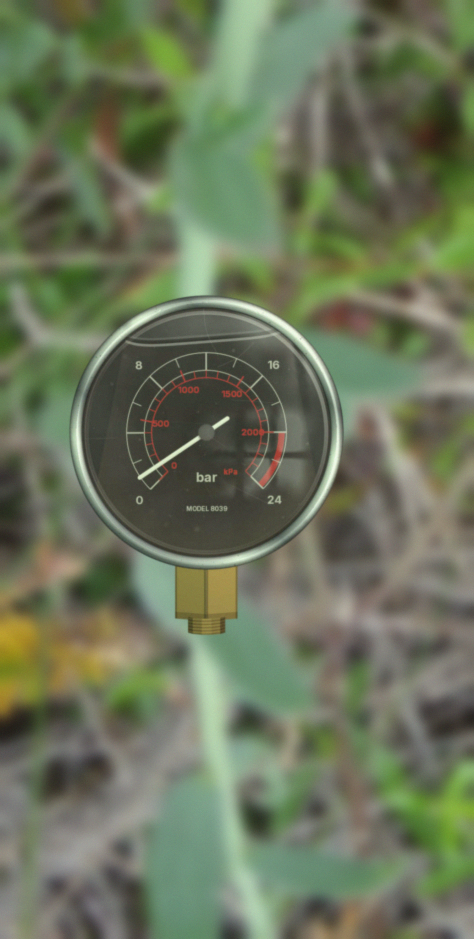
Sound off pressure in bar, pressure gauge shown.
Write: 1 bar
